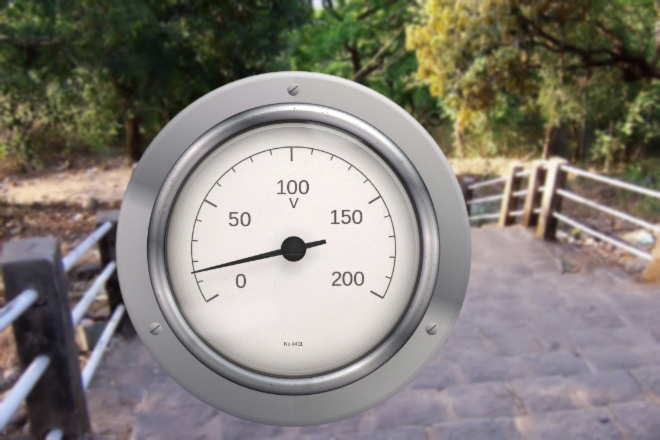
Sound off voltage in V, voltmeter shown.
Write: 15 V
